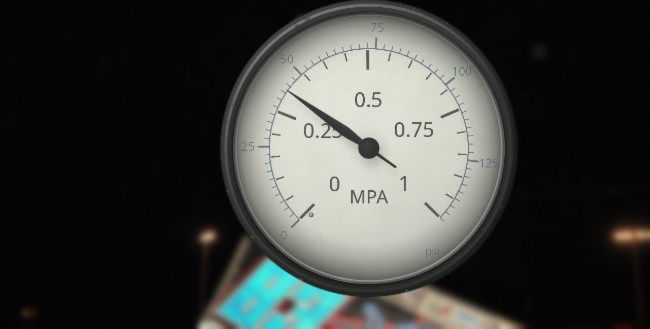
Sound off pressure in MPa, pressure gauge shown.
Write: 0.3 MPa
